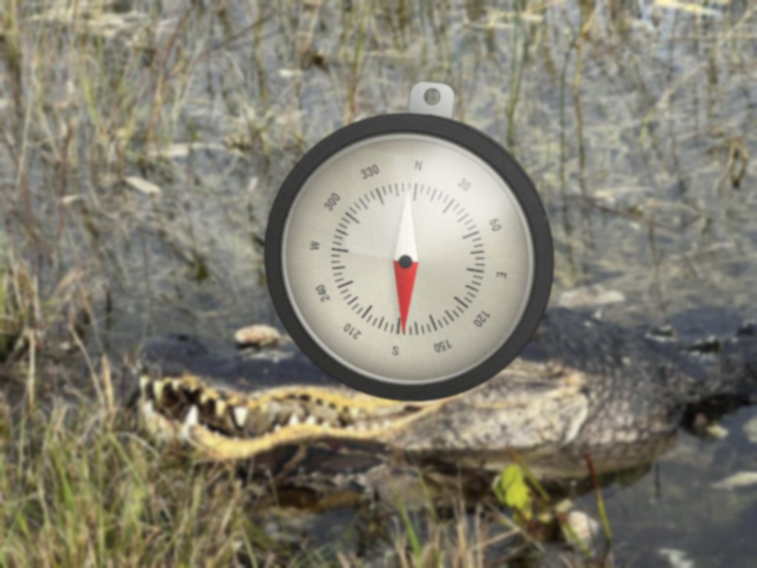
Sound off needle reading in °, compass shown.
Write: 175 °
